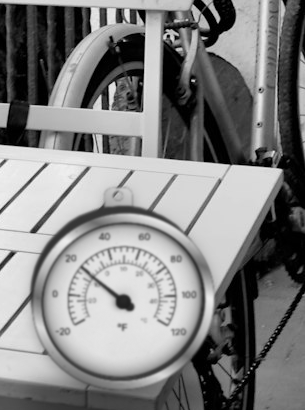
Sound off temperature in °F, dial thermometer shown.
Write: 20 °F
